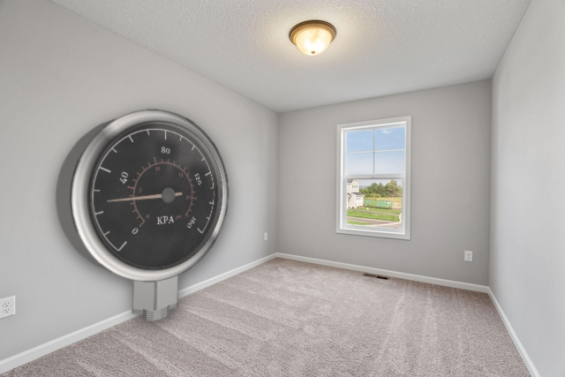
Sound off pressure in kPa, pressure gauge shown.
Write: 25 kPa
